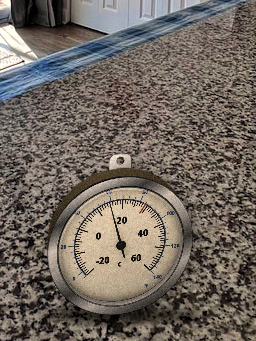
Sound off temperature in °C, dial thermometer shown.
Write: 15 °C
